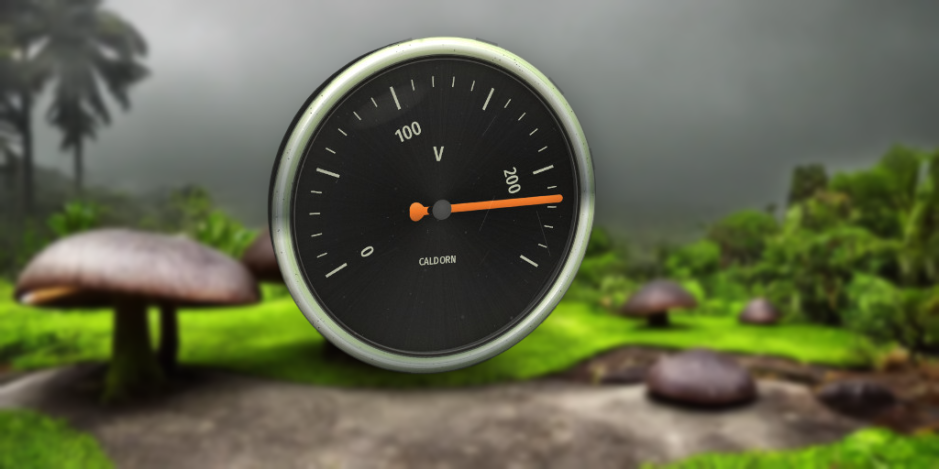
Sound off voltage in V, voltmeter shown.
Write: 215 V
